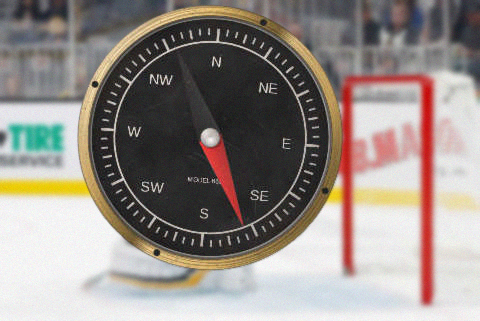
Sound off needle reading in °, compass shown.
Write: 155 °
